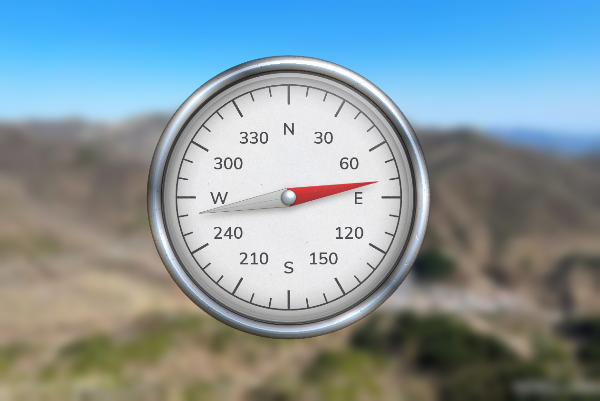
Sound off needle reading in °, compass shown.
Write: 80 °
